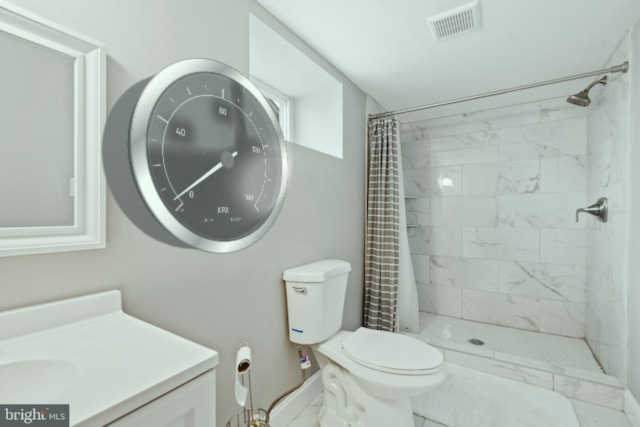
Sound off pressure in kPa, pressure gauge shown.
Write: 5 kPa
